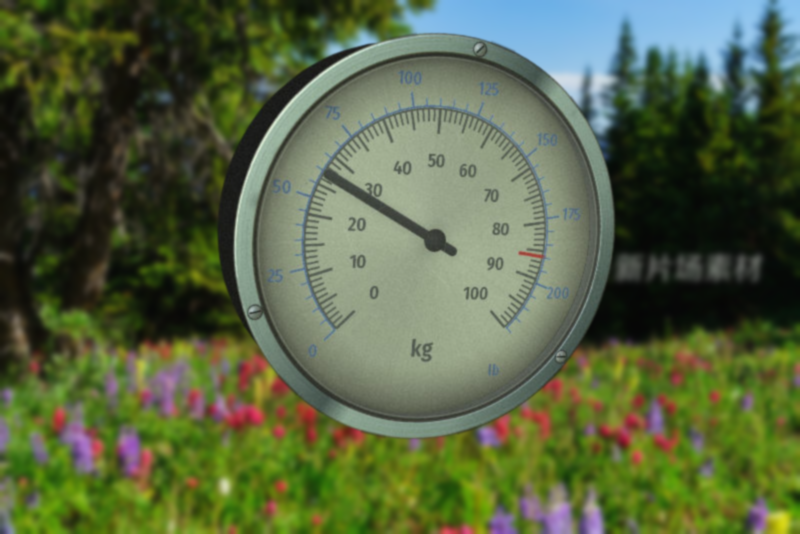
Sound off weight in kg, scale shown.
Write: 27 kg
